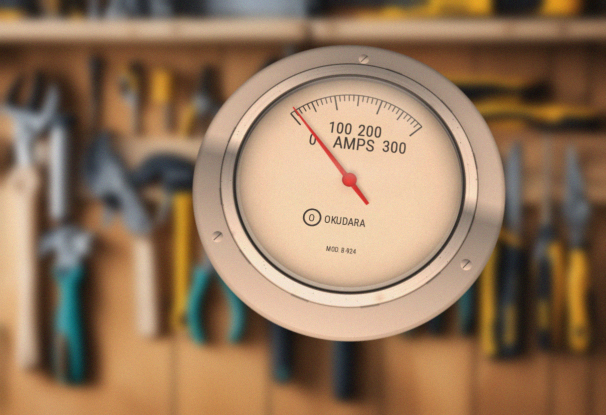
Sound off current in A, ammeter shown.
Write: 10 A
